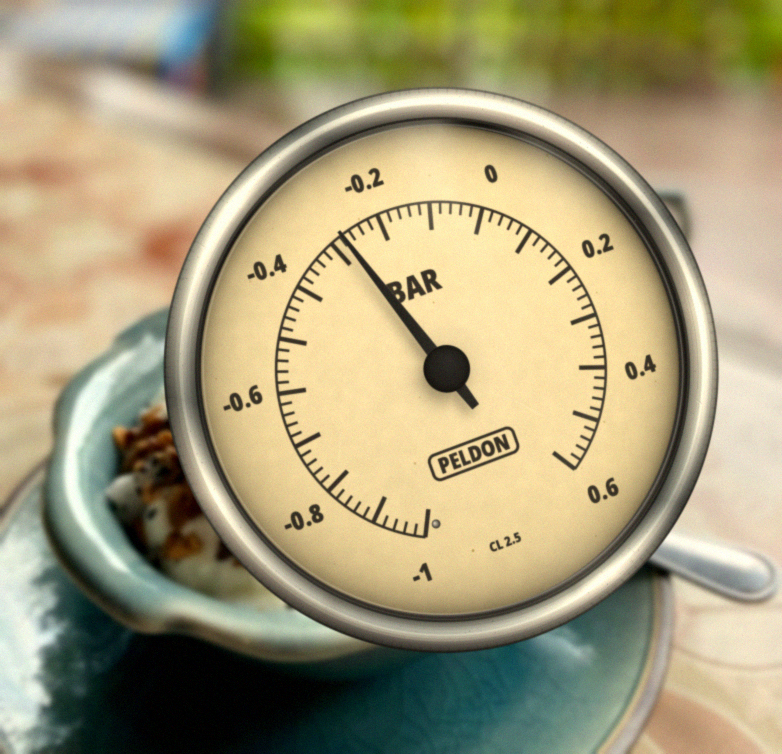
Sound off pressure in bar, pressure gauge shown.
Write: -0.28 bar
